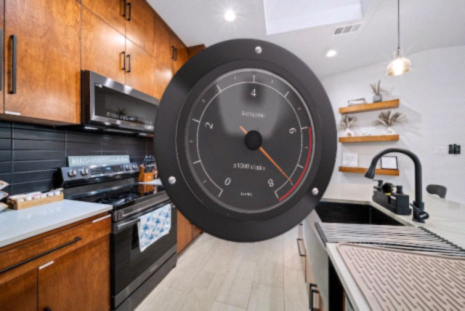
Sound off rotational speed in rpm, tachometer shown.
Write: 7500 rpm
